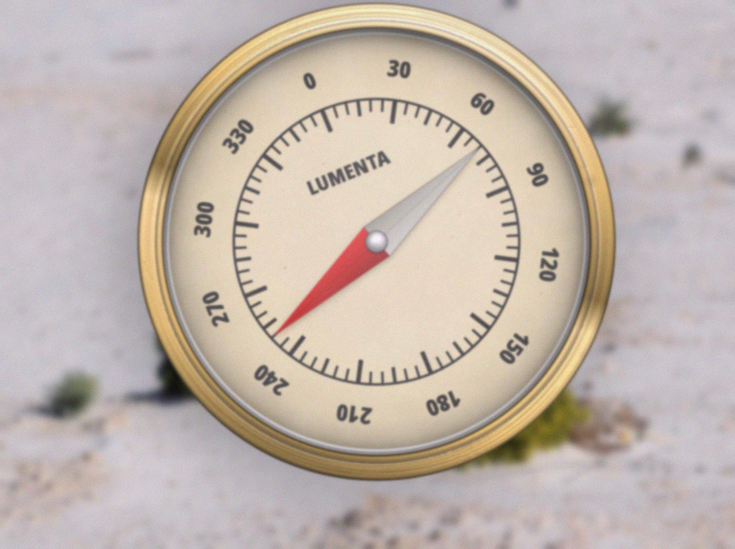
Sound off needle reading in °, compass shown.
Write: 250 °
